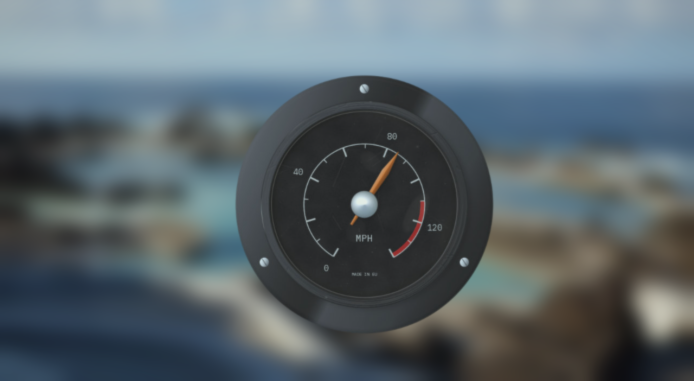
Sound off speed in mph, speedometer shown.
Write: 85 mph
